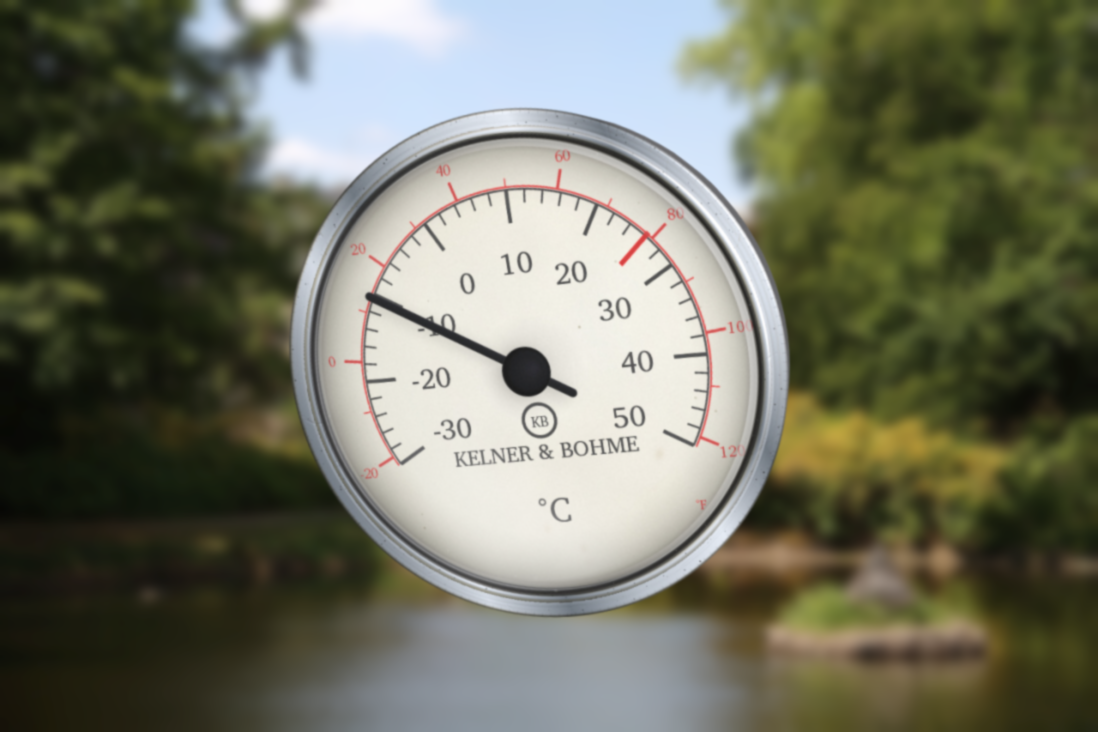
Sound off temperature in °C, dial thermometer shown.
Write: -10 °C
